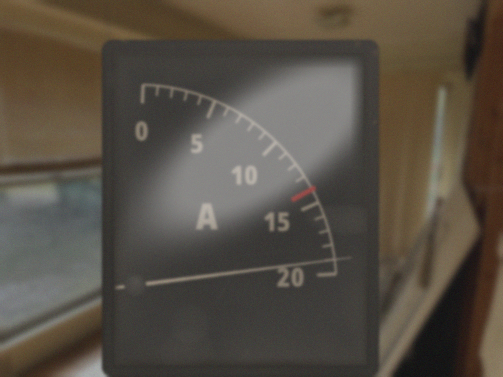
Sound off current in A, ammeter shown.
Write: 19 A
